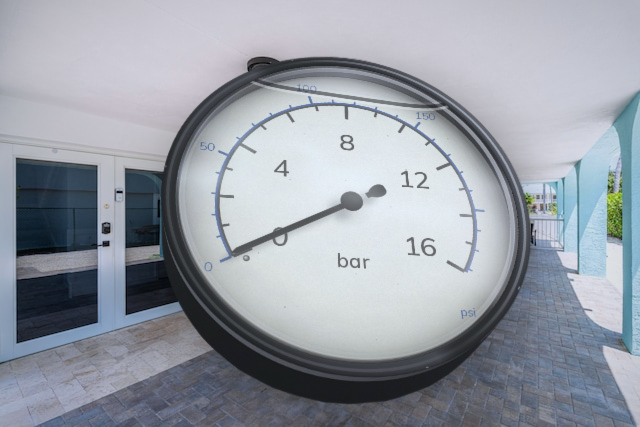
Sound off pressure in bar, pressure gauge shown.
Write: 0 bar
